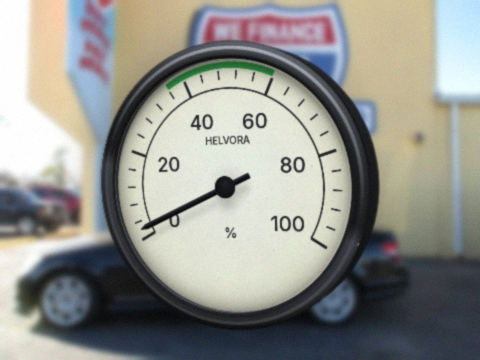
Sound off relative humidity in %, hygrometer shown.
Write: 2 %
